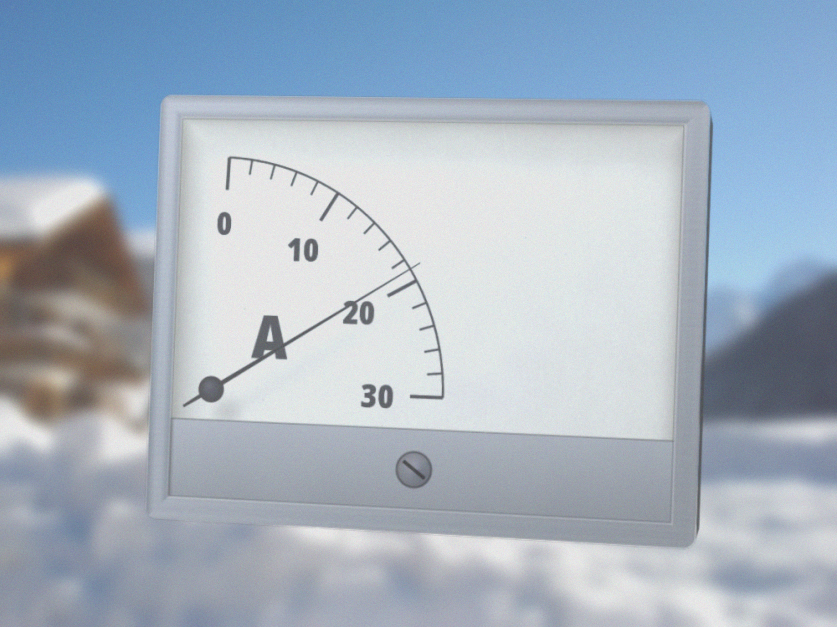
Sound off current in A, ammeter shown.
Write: 19 A
